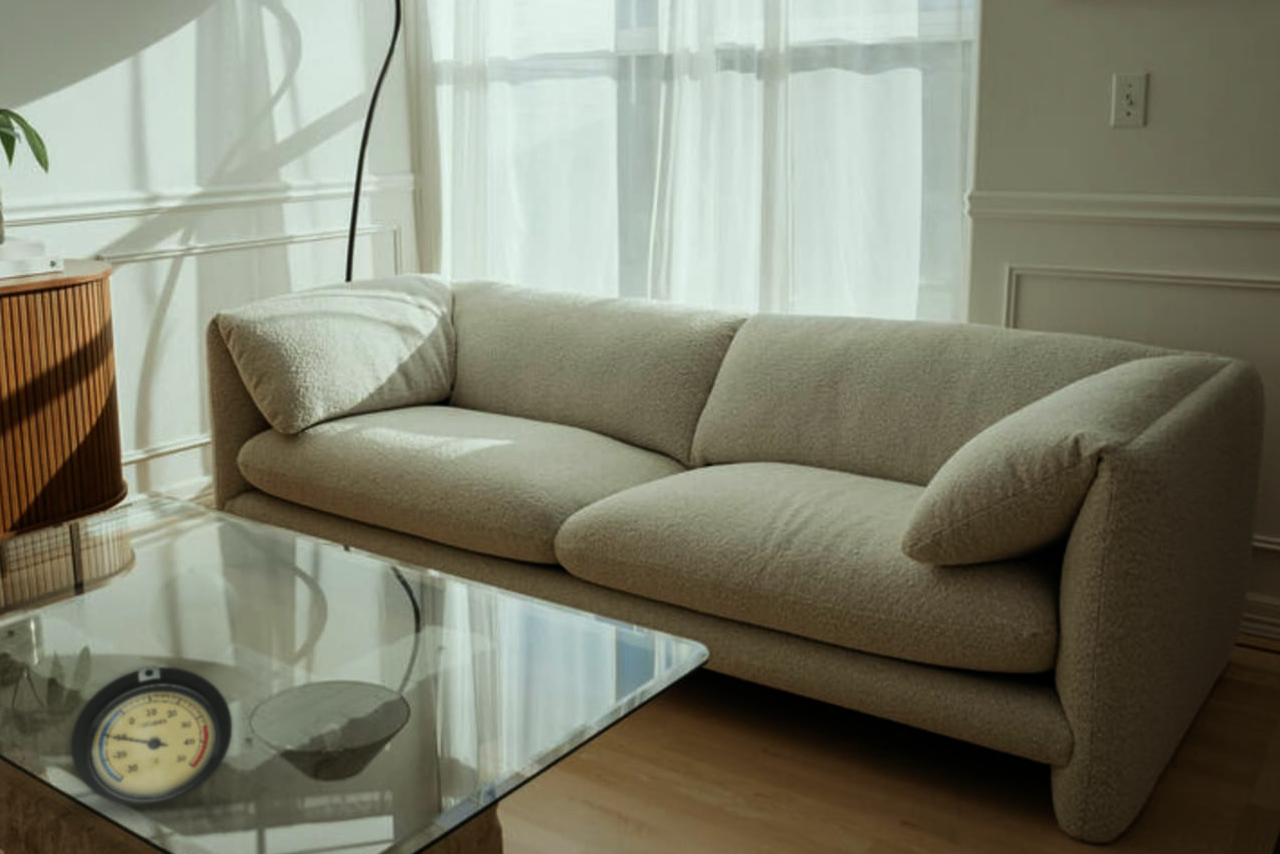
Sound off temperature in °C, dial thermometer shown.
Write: -10 °C
